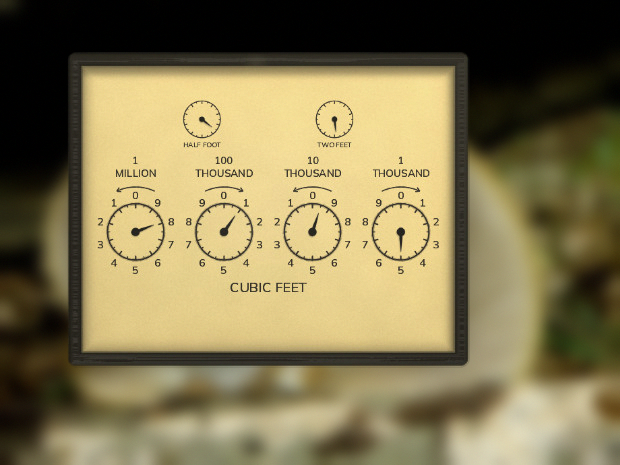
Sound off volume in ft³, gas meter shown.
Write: 809500 ft³
